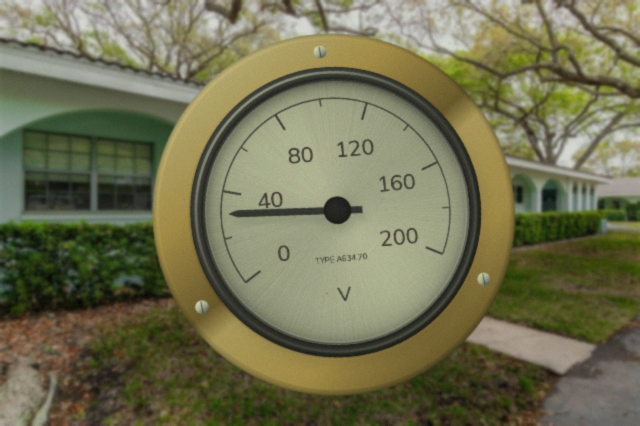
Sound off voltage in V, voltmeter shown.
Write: 30 V
